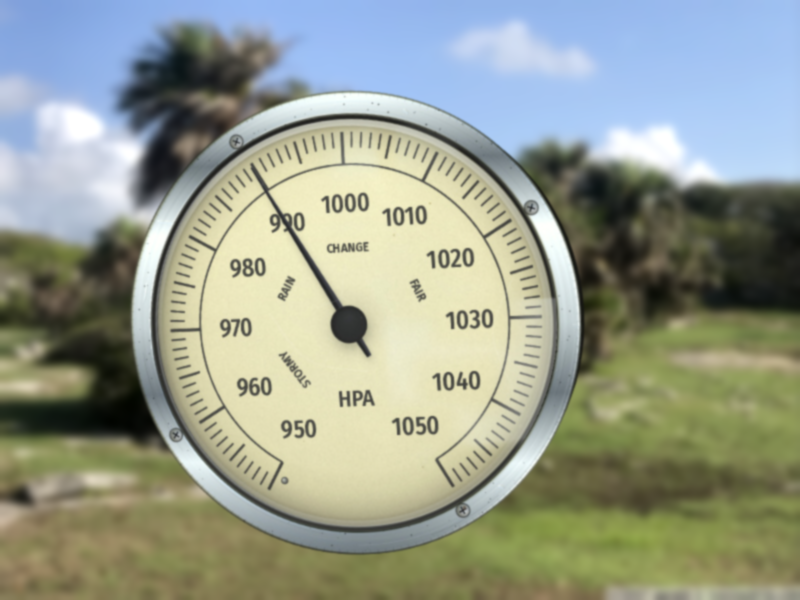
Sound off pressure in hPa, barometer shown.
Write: 990 hPa
